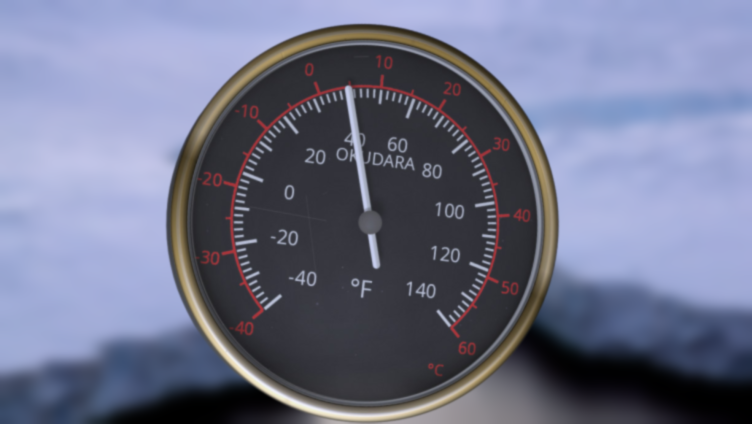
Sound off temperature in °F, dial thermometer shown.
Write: 40 °F
